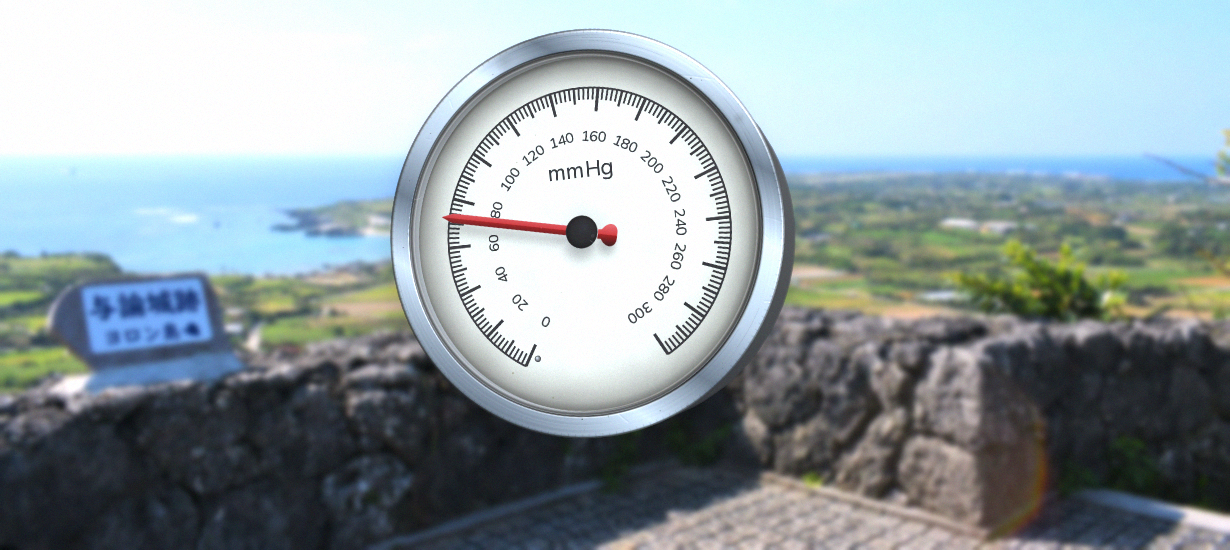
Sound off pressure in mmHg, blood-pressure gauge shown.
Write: 72 mmHg
